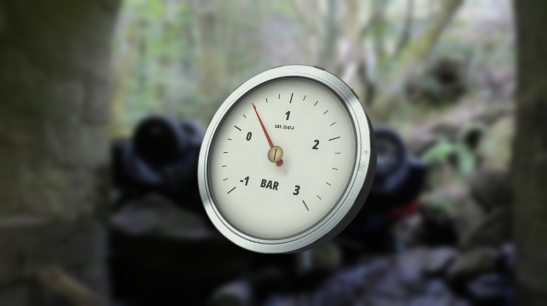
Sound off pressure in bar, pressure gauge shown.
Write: 0.4 bar
